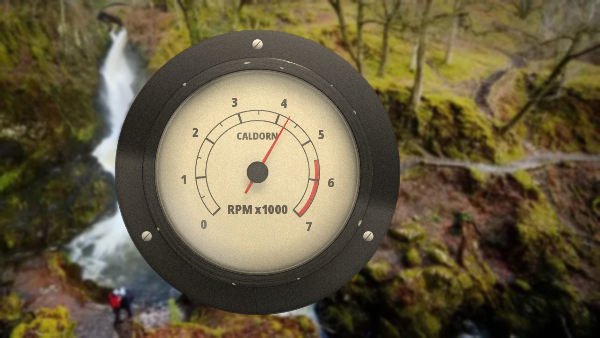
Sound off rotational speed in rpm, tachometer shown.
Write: 4250 rpm
